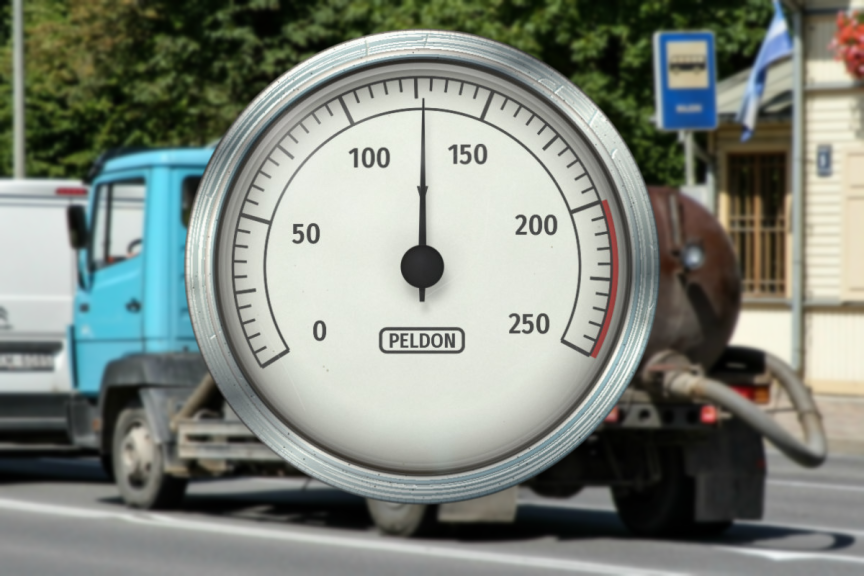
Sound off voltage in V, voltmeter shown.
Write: 127.5 V
